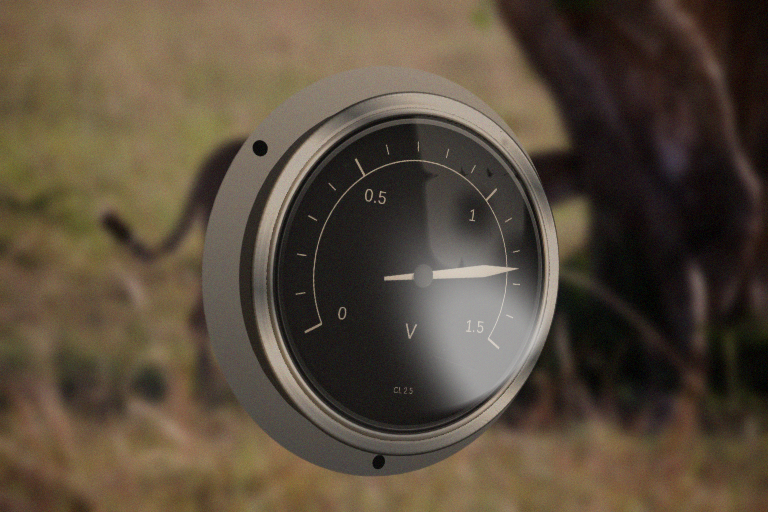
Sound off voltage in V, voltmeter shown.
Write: 1.25 V
